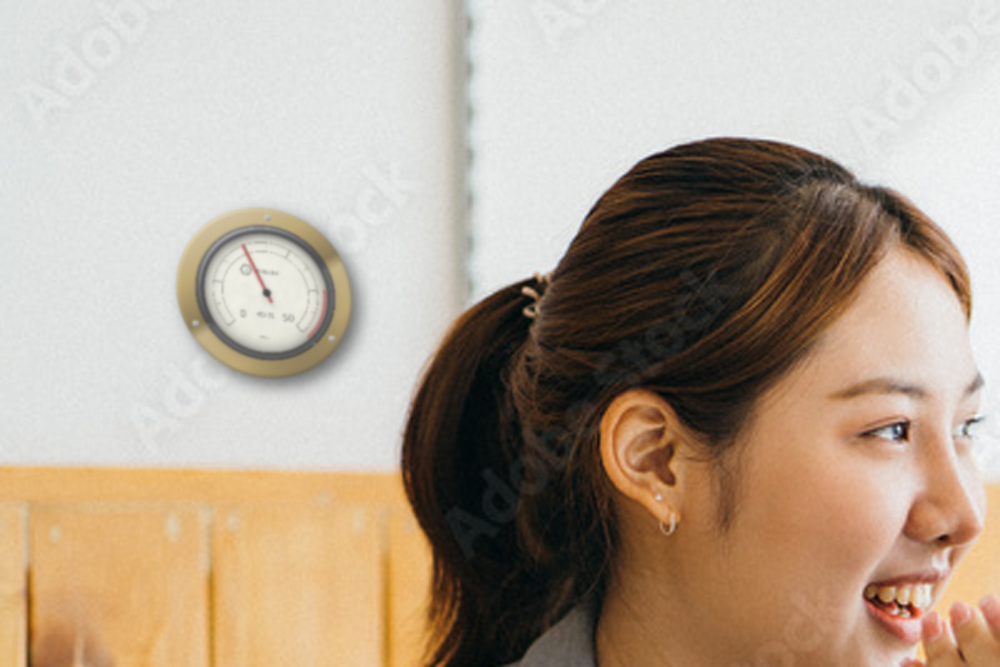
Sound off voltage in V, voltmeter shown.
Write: 20 V
